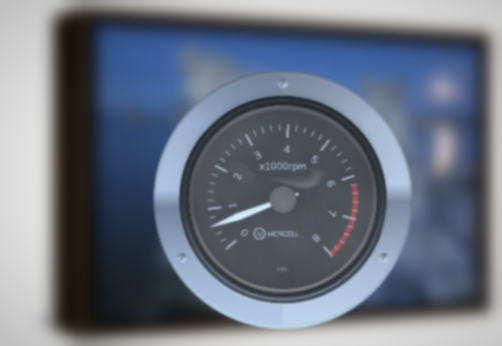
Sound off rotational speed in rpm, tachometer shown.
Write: 600 rpm
